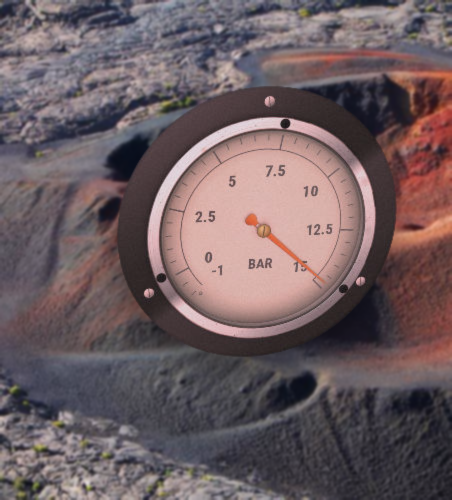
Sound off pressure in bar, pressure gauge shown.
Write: 14.75 bar
